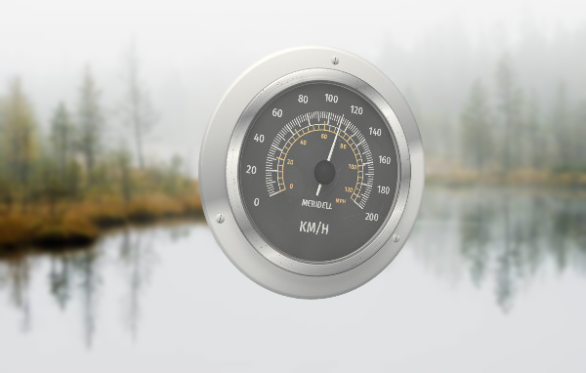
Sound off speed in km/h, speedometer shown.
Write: 110 km/h
